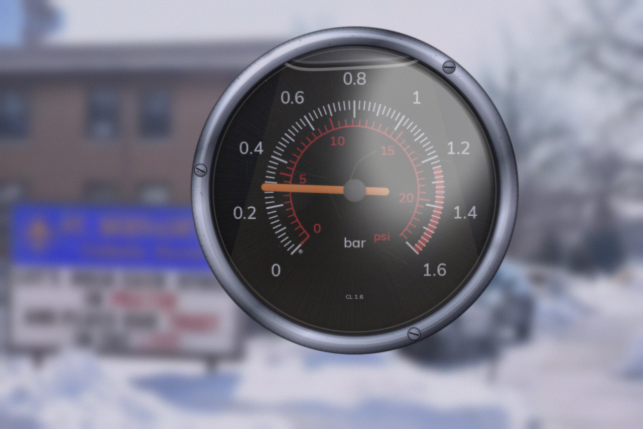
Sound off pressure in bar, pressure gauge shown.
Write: 0.28 bar
